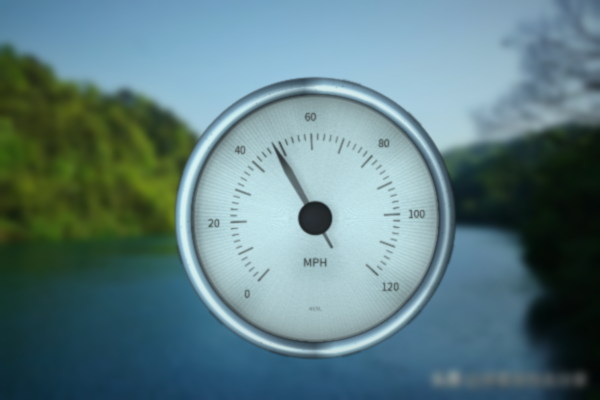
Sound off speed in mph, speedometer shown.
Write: 48 mph
